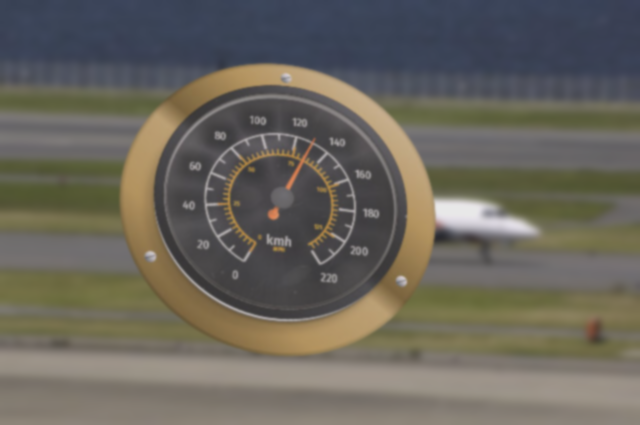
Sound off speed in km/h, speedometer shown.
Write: 130 km/h
